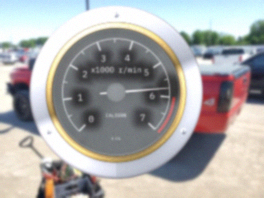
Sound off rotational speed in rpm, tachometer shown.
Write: 5750 rpm
